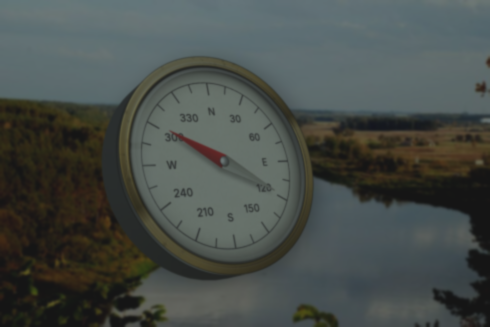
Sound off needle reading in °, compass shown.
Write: 300 °
